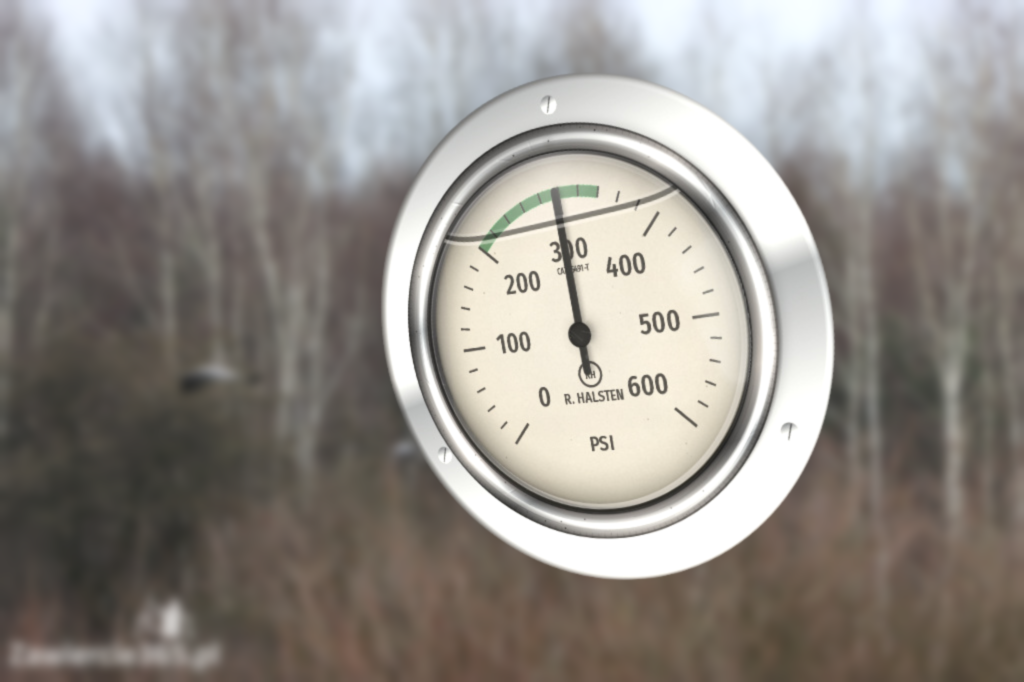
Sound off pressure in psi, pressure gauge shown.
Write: 300 psi
